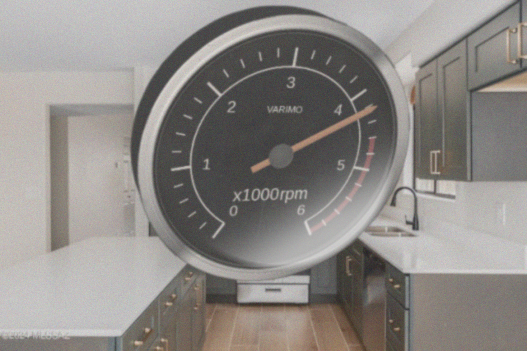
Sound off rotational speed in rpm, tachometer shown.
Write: 4200 rpm
